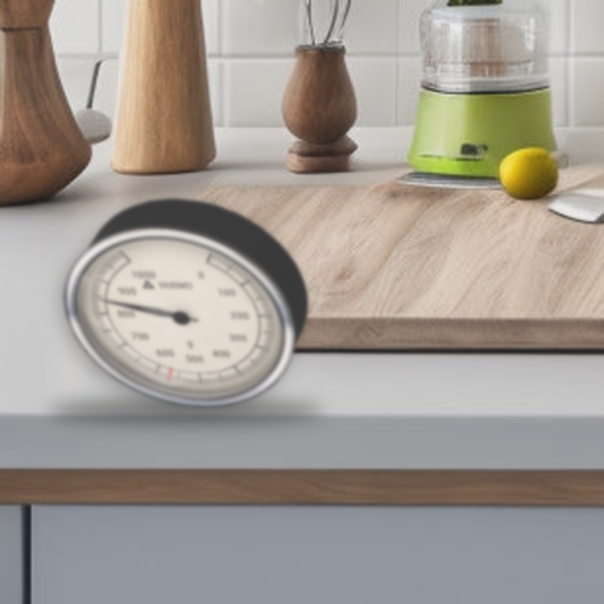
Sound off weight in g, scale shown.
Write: 850 g
